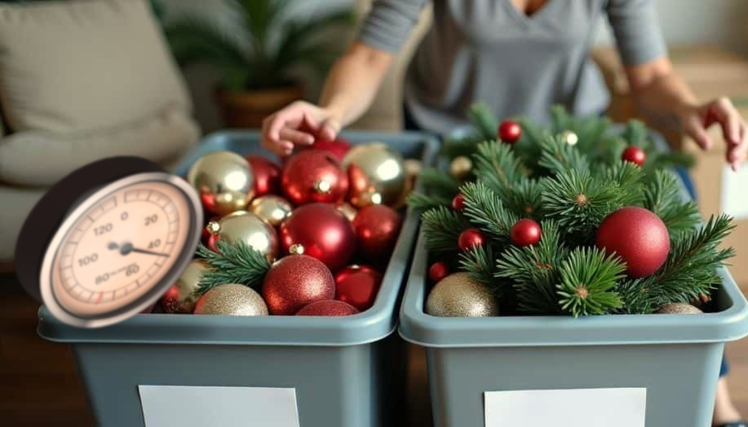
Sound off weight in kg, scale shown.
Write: 45 kg
